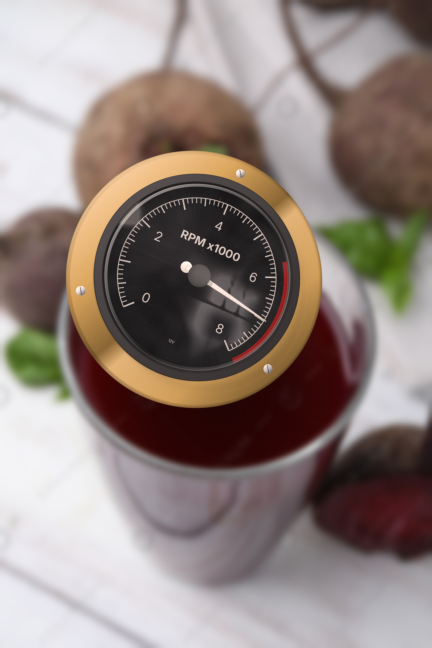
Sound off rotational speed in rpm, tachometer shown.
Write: 7000 rpm
